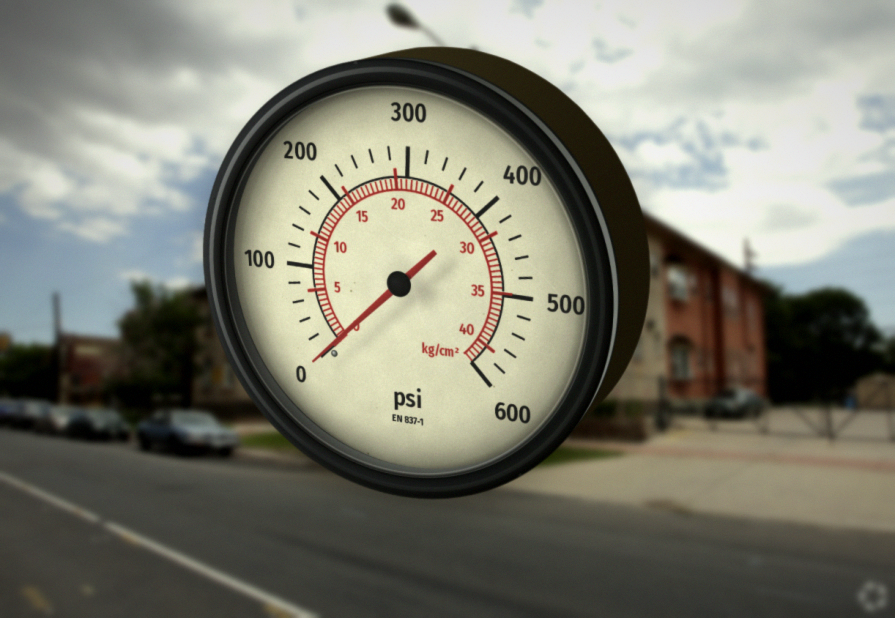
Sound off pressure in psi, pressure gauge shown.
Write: 0 psi
